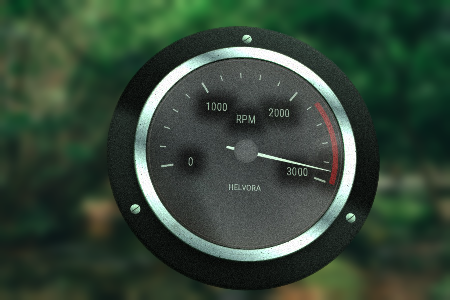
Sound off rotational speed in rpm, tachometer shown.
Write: 2900 rpm
